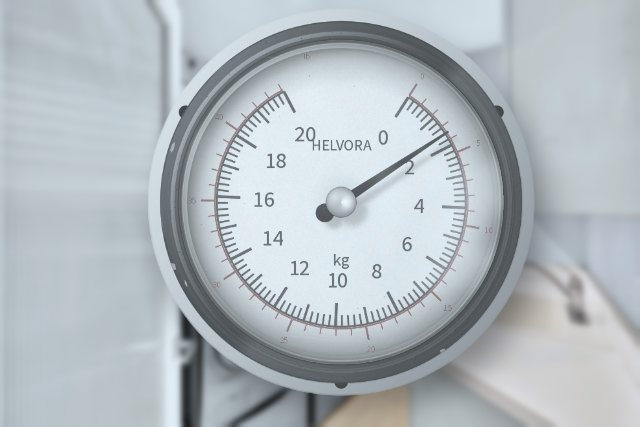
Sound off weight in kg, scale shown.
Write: 1.6 kg
